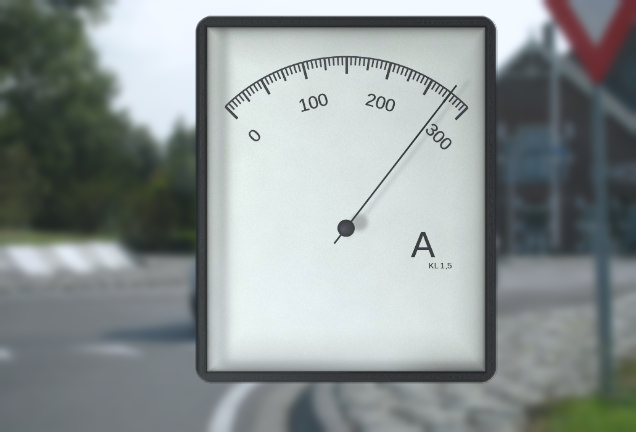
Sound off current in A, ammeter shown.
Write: 275 A
